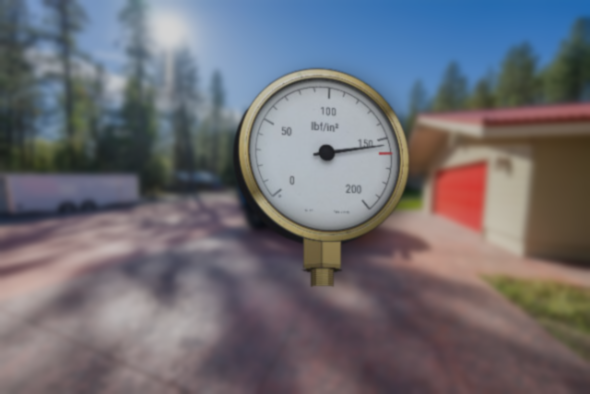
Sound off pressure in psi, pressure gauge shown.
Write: 155 psi
